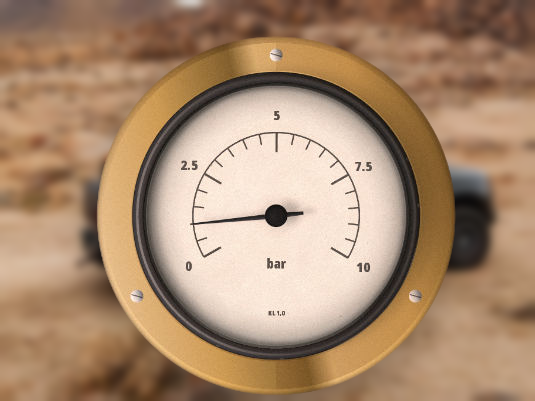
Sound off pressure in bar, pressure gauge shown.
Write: 1 bar
